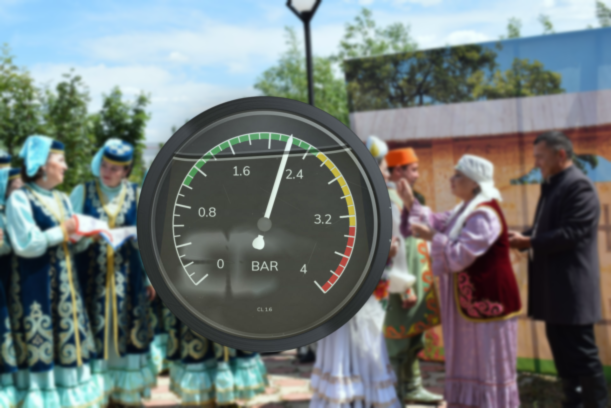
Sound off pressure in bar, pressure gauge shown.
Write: 2.2 bar
